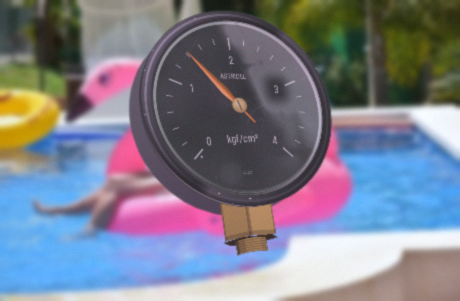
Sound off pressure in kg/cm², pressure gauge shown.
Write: 1.4 kg/cm²
